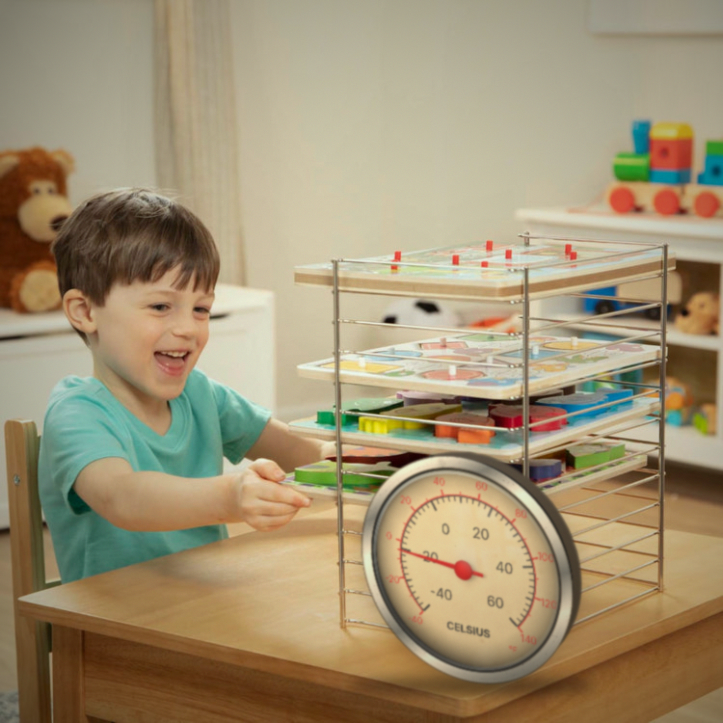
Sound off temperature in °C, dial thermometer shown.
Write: -20 °C
